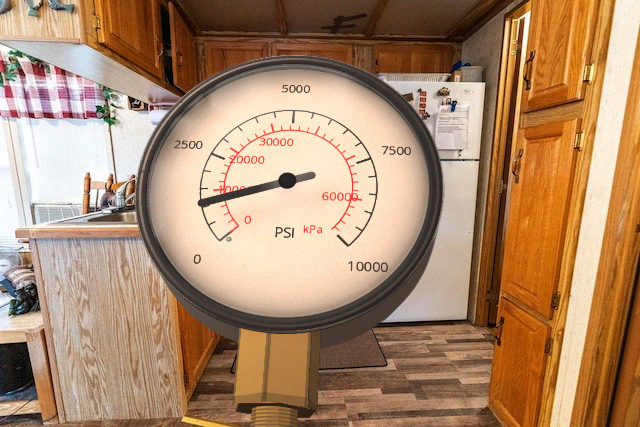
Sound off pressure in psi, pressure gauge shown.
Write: 1000 psi
